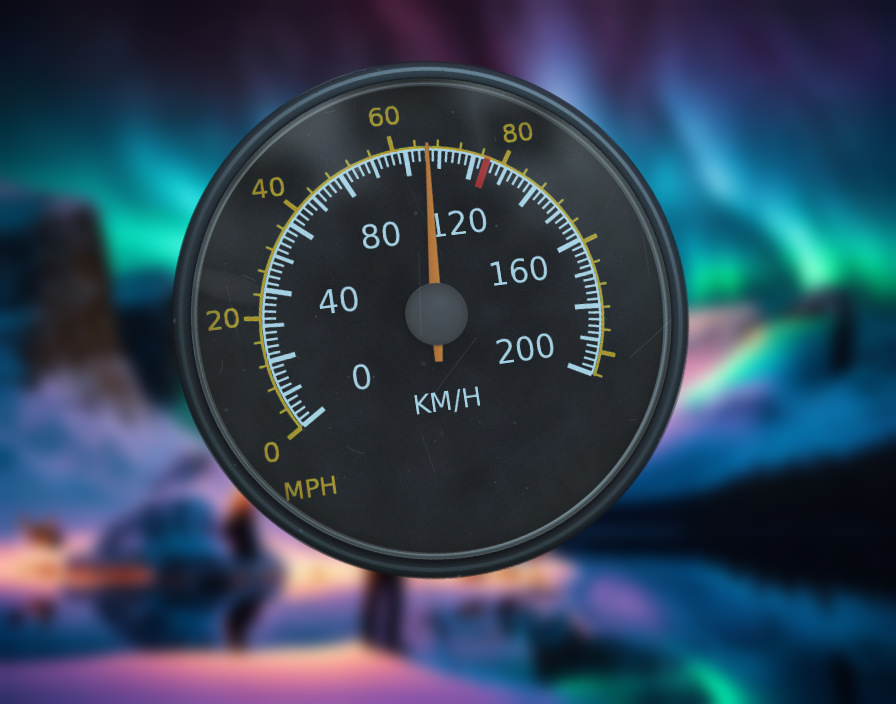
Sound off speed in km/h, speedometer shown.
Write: 106 km/h
